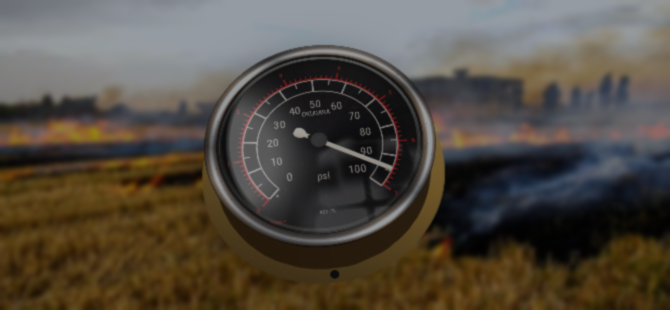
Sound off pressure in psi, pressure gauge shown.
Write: 95 psi
